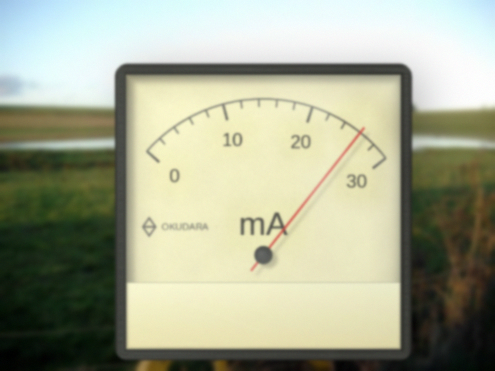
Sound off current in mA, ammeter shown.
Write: 26 mA
